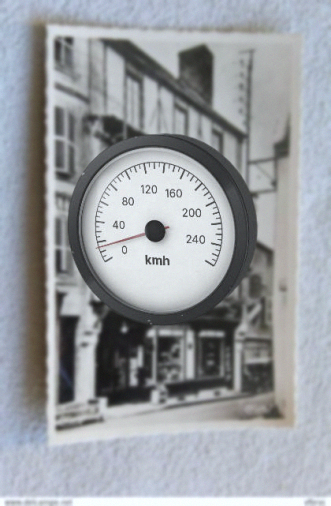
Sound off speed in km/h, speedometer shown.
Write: 15 km/h
